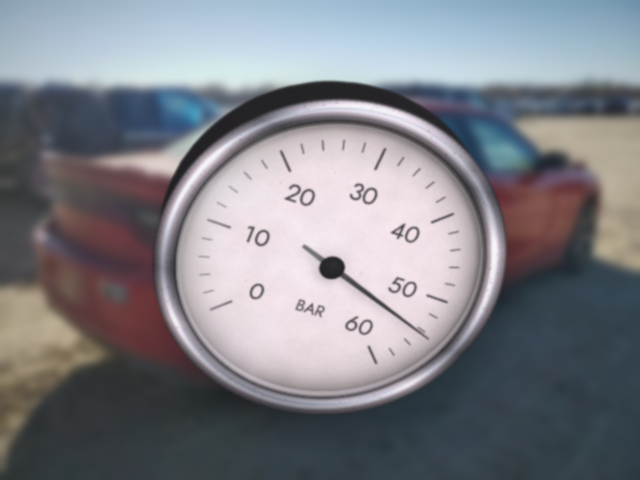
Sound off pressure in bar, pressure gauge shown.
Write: 54 bar
